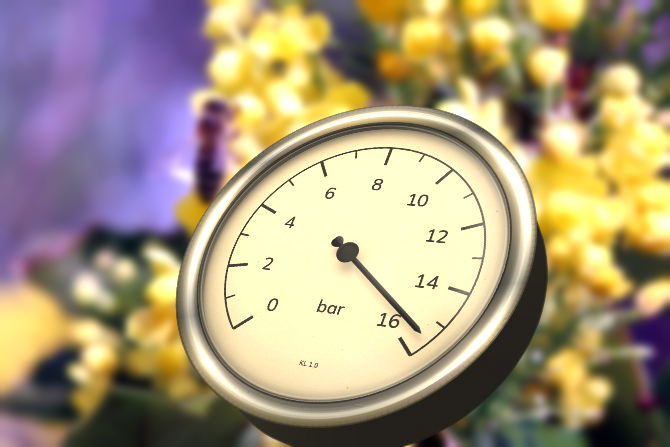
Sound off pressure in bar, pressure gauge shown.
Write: 15.5 bar
